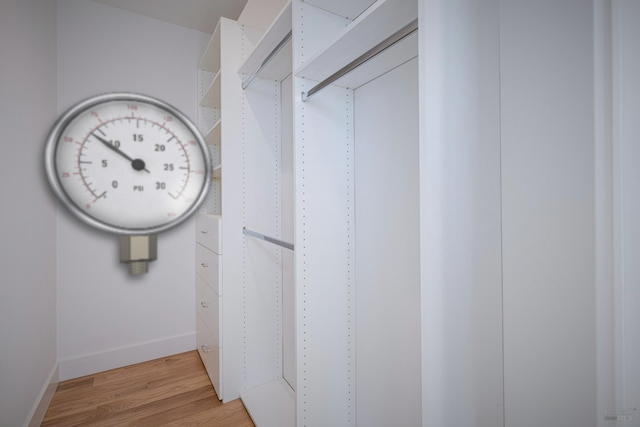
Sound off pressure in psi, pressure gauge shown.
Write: 9 psi
